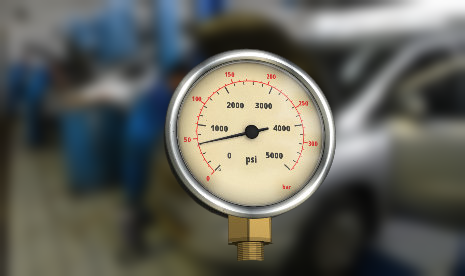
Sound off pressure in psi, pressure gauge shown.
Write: 600 psi
